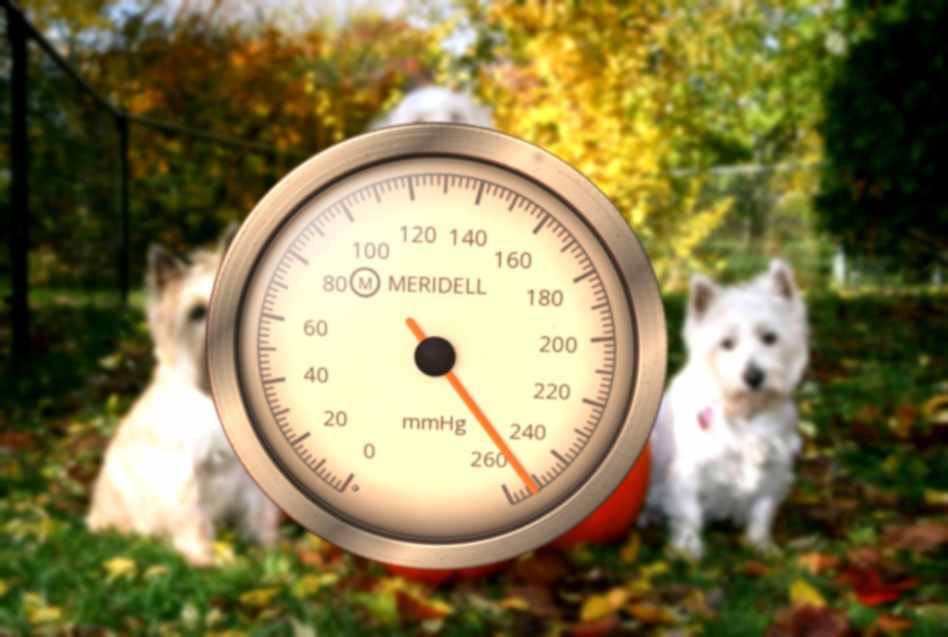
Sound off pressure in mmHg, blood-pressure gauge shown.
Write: 252 mmHg
